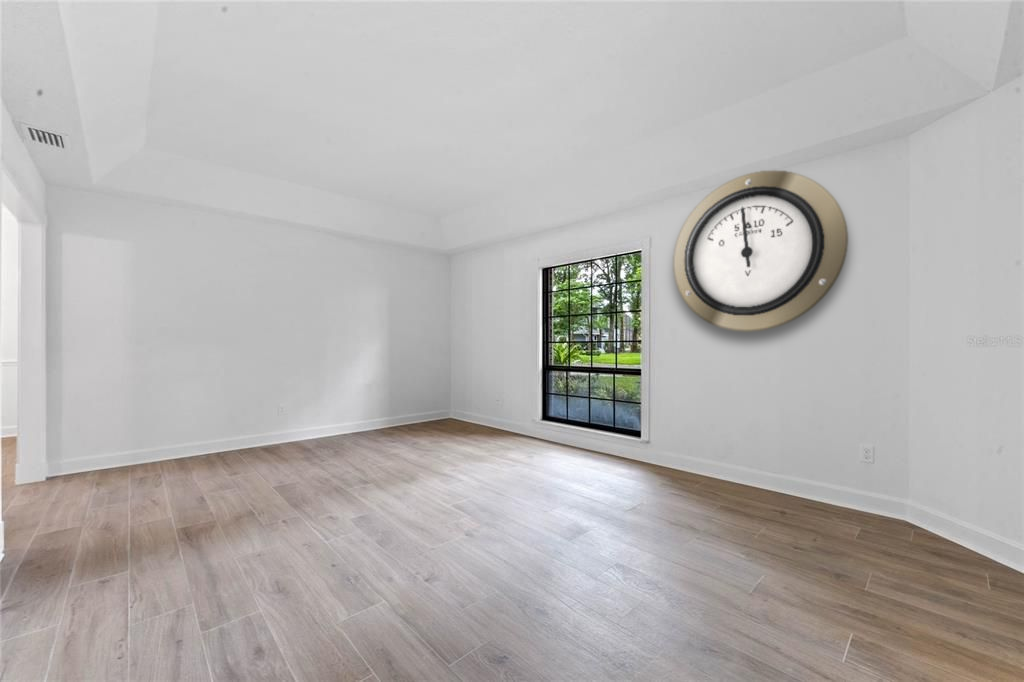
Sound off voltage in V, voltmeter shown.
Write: 7 V
